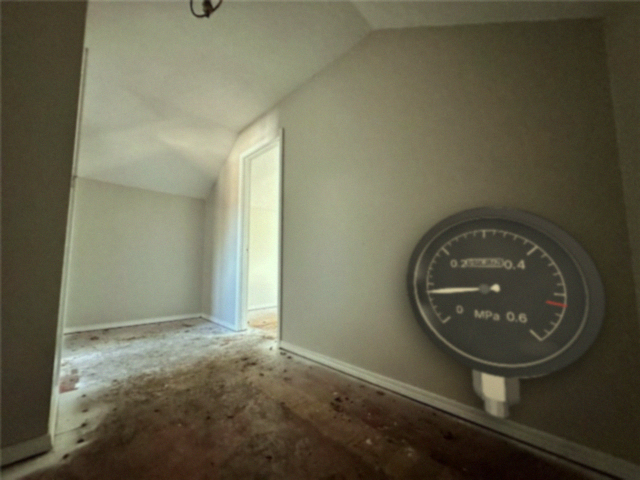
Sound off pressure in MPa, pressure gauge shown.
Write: 0.08 MPa
